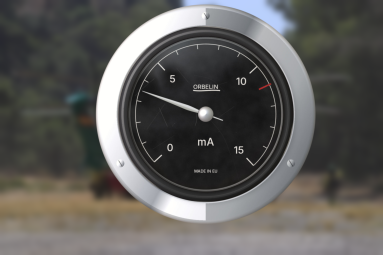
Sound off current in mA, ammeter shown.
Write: 3.5 mA
